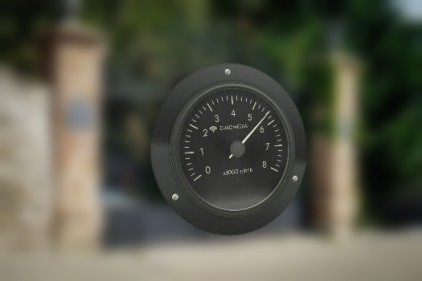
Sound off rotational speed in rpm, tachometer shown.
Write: 5600 rpm
